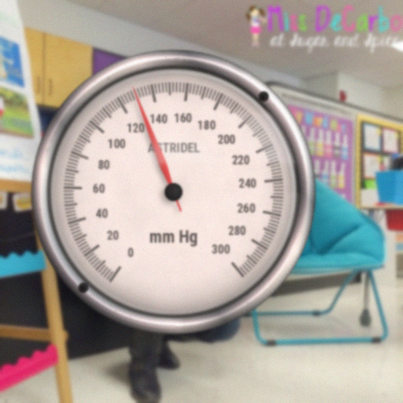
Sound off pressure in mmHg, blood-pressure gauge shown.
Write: 130 mmHg
